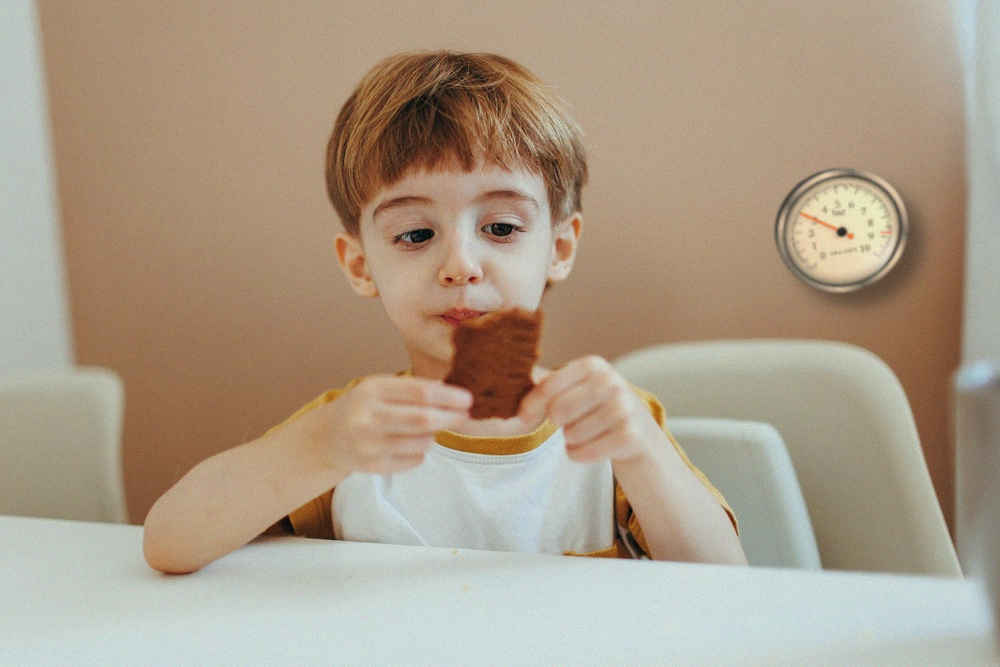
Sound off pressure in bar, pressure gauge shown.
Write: 3 bar
